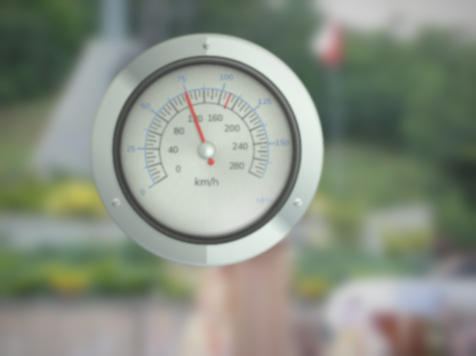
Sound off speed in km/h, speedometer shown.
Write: 120 km/h
